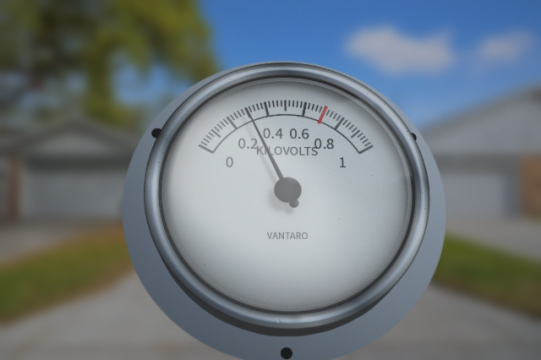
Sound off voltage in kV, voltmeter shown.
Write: 0.3 kV
